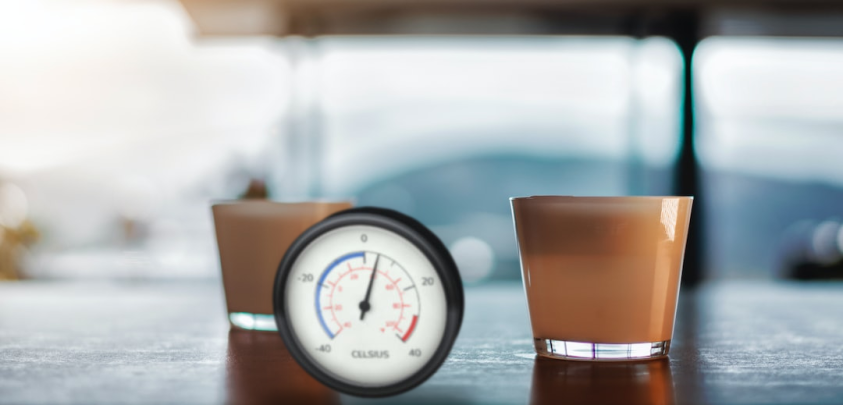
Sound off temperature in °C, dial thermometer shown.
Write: 5 °C
